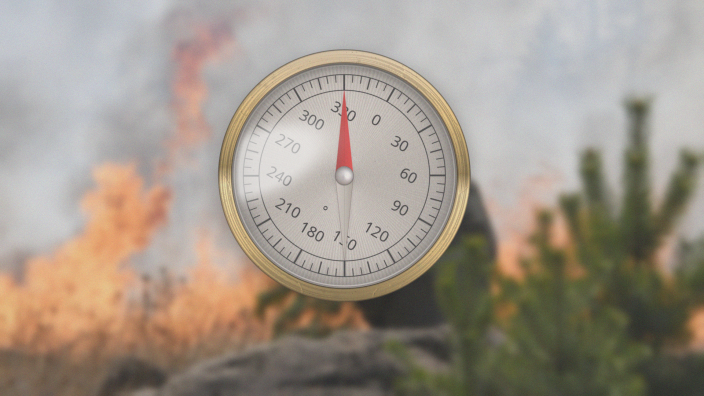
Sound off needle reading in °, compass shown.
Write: 330 °
